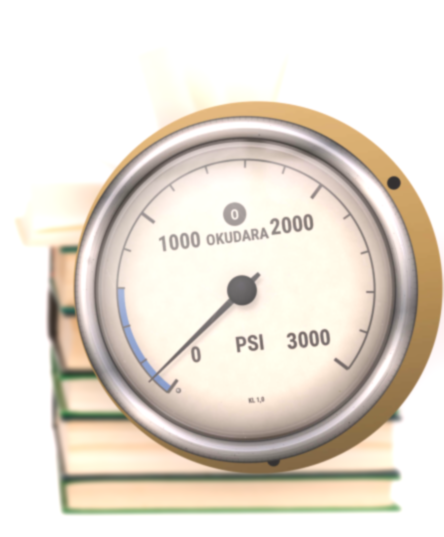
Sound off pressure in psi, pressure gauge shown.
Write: 100 psi
